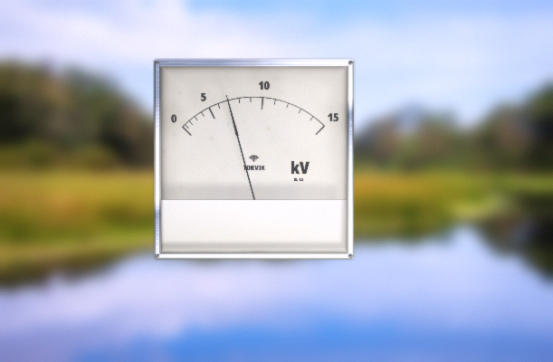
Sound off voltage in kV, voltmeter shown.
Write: 7 kV
